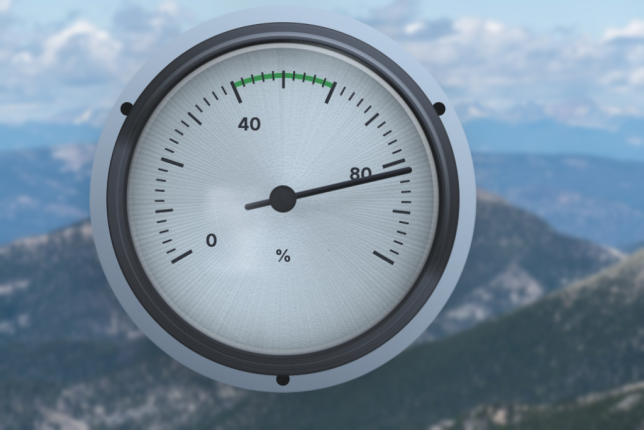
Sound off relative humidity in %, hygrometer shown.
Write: 82 %
